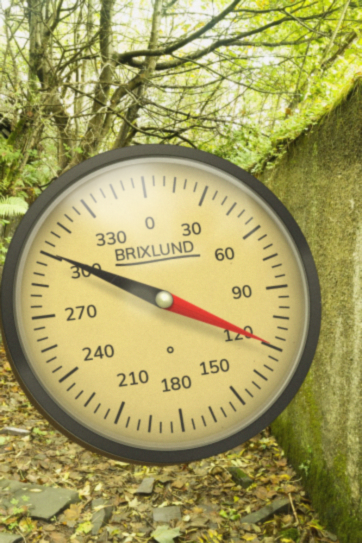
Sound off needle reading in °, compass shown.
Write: 120 °
